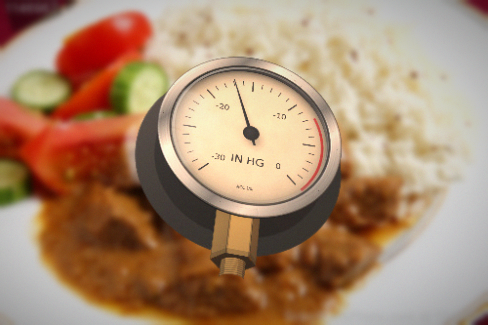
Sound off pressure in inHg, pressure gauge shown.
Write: -17 inHg
